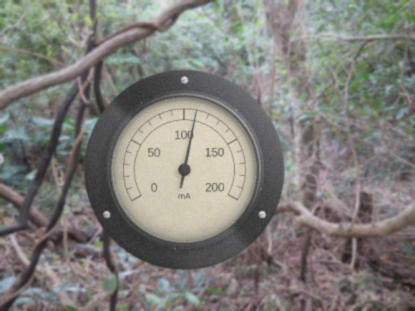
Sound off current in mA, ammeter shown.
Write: 110 mA
